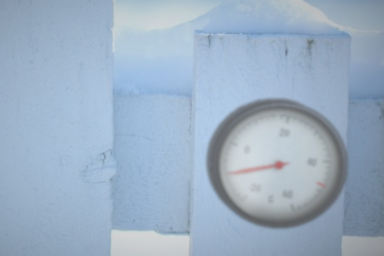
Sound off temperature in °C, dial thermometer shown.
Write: -10 °C
